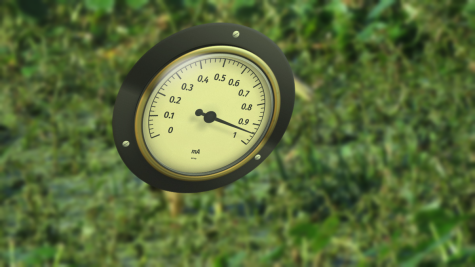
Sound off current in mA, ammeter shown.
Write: 0.94 mA
